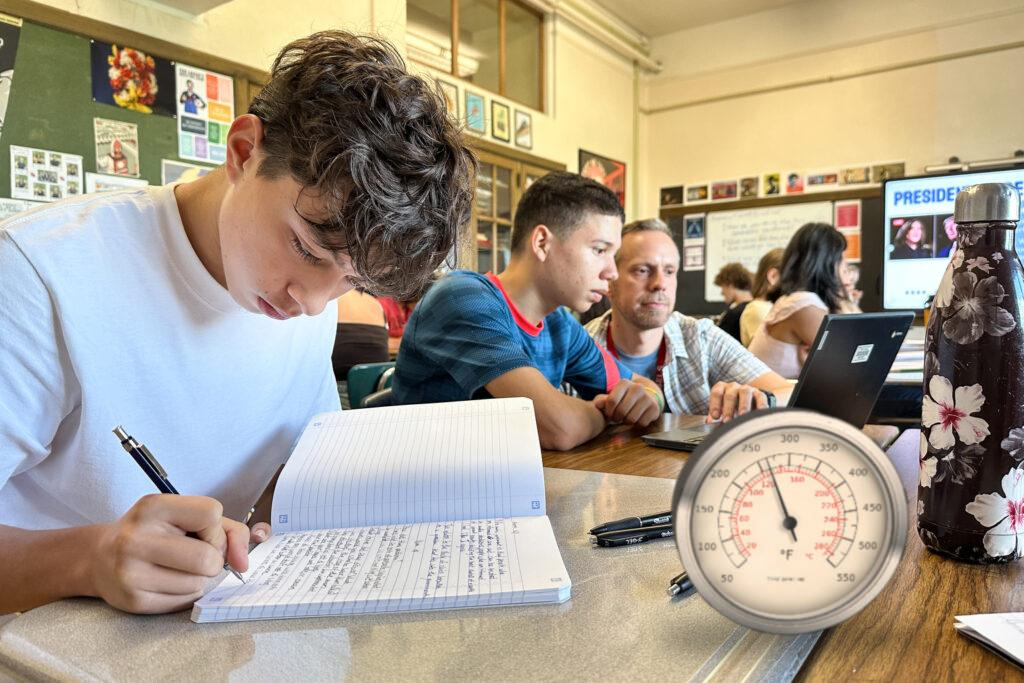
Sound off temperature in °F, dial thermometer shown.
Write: 262.5 °F
